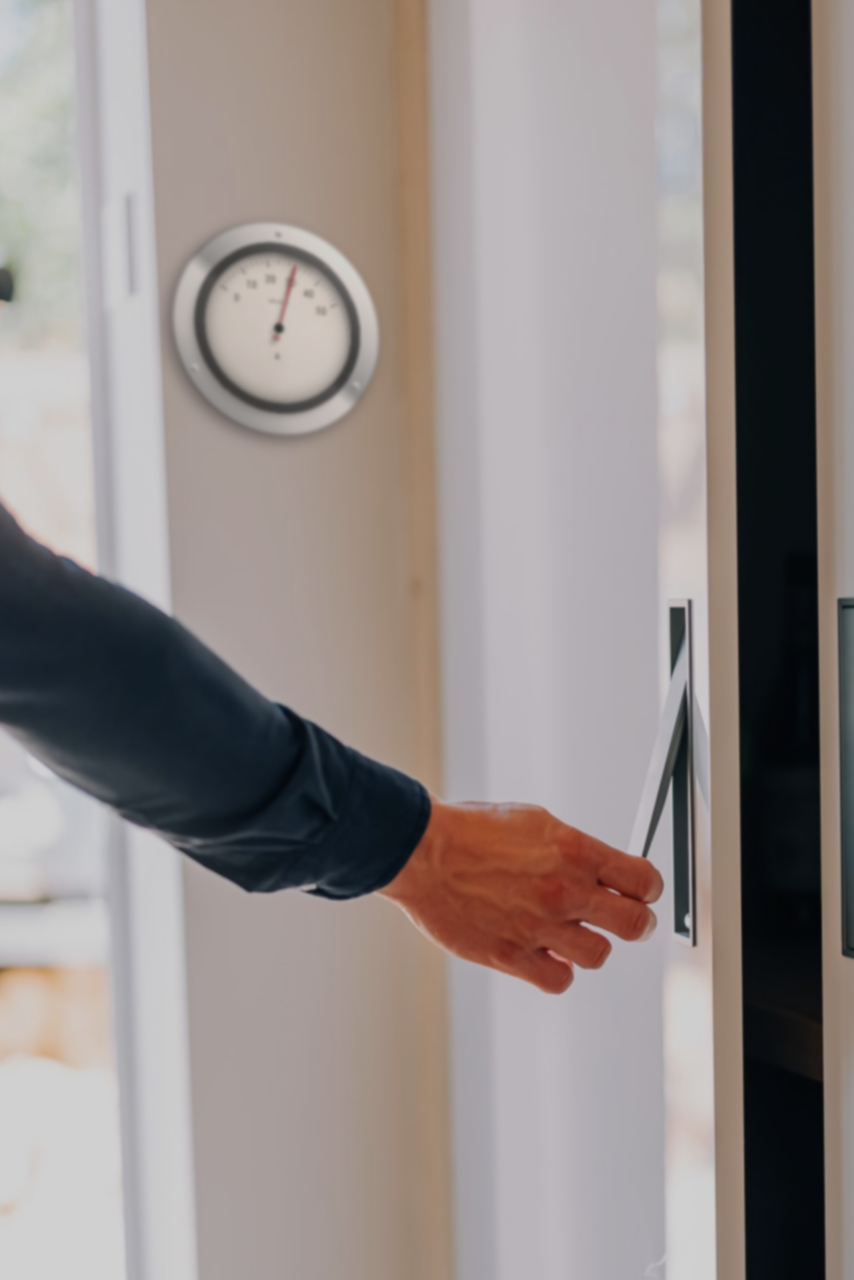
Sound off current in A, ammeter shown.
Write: 30 A
